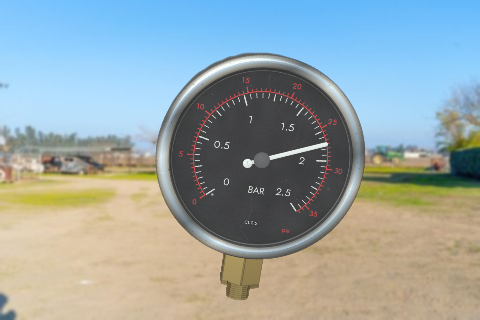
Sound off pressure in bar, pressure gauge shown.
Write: 1.85 bar
